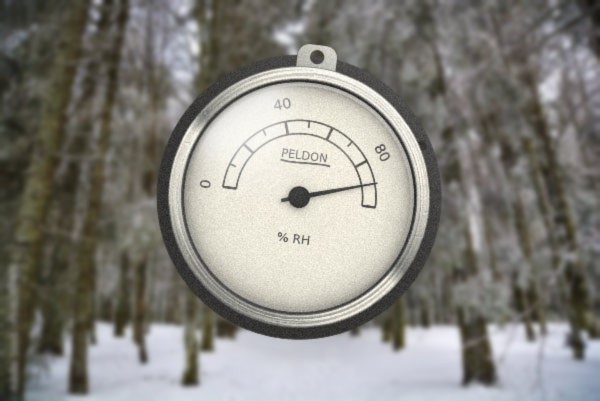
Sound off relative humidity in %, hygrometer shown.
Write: 90 %
